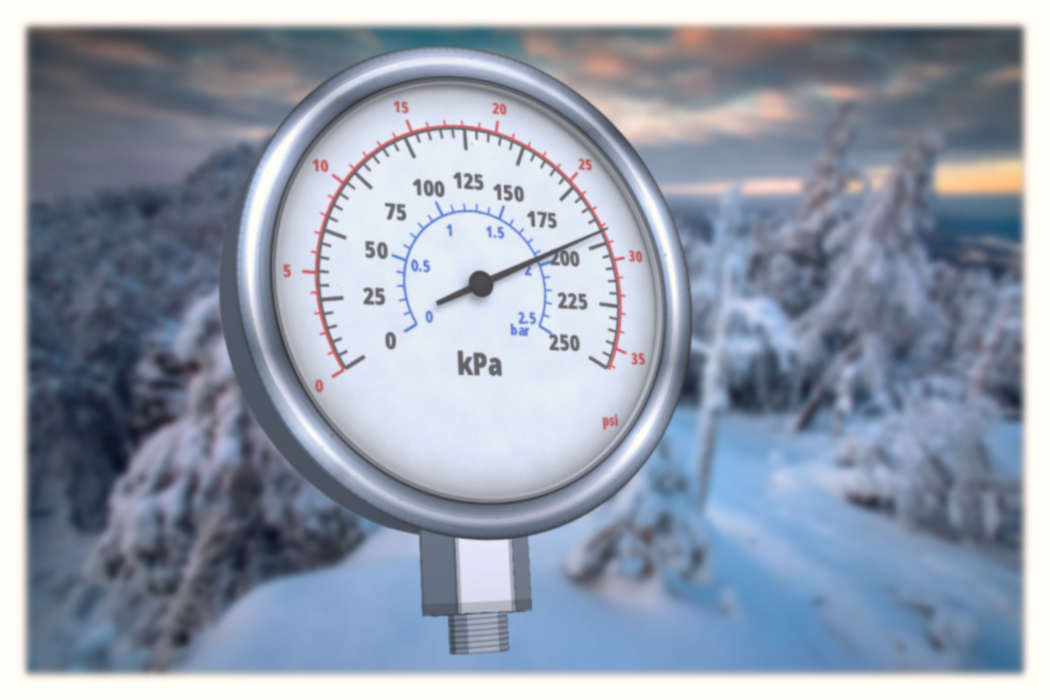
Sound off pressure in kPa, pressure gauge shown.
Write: 195 kPa
